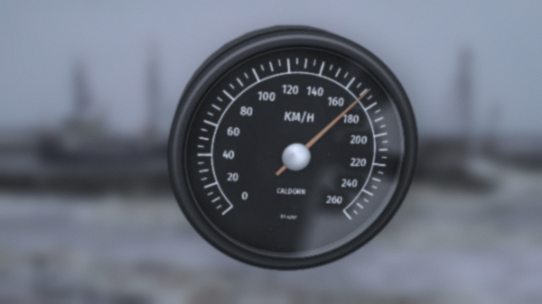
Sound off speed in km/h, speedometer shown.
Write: 170 km/h
